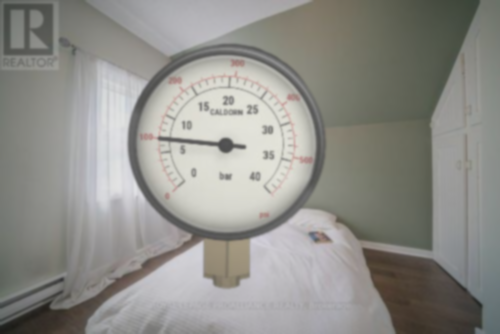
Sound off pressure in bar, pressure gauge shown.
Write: 7 bar
